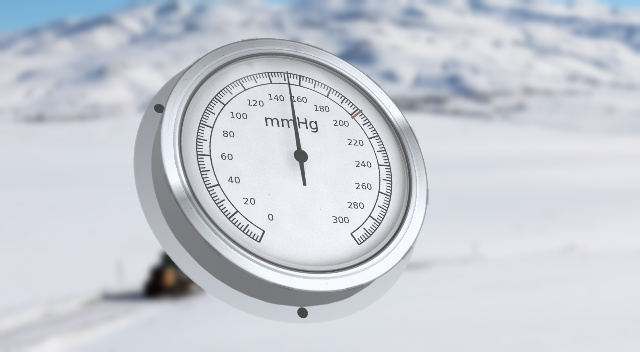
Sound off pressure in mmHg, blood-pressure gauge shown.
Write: 150 mmHg
